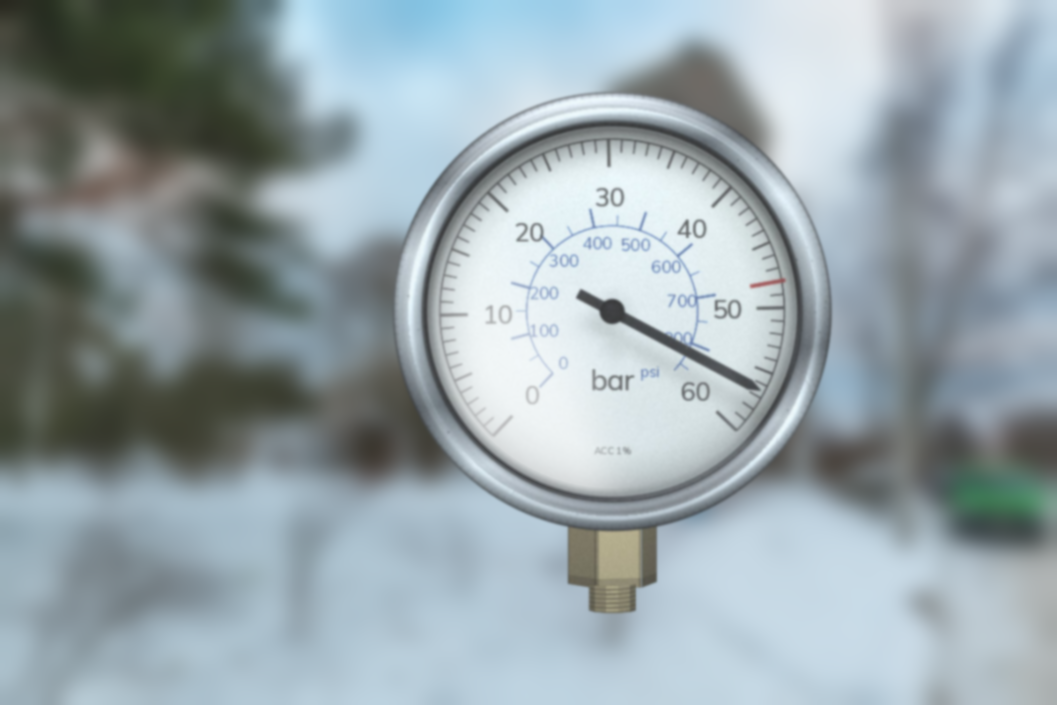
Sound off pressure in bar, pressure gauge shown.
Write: 56.5 bar
